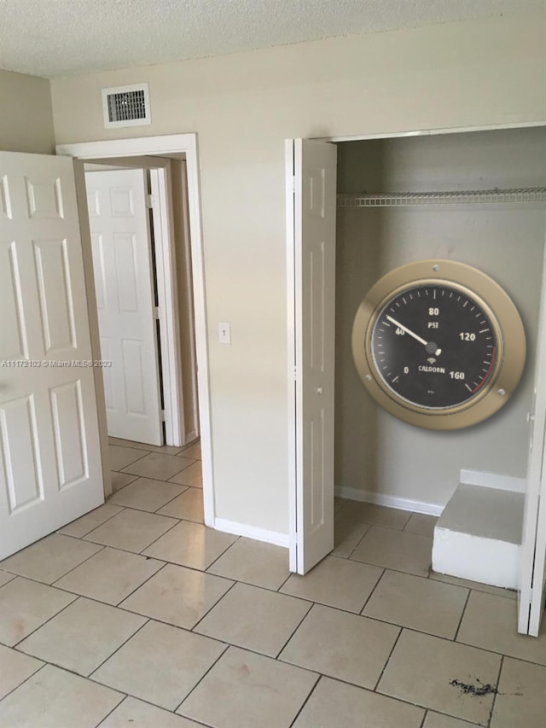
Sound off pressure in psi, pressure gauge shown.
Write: 45 psi
